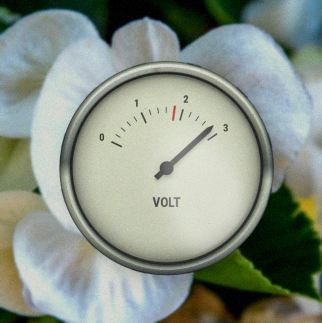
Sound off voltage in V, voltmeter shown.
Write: 2.8 V
